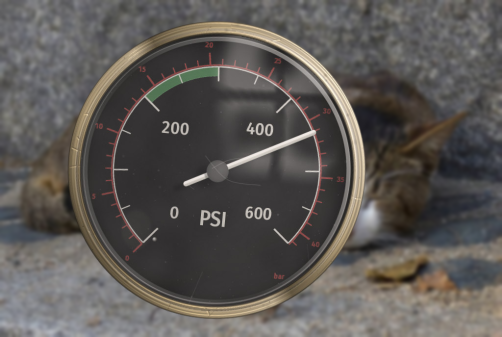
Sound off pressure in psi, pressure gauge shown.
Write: 450 psi
